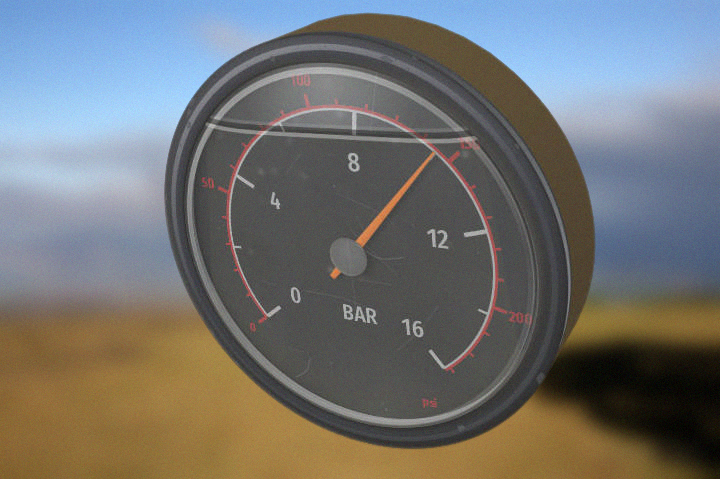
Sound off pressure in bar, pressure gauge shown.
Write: 10 bar
